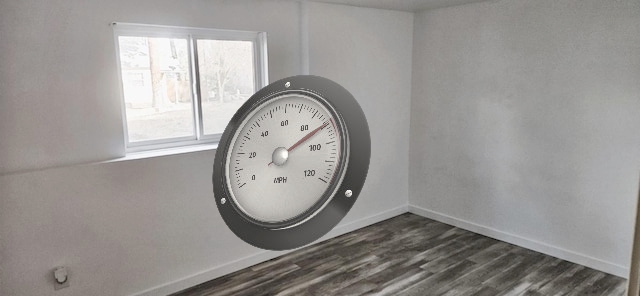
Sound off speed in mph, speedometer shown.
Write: 90 mph
